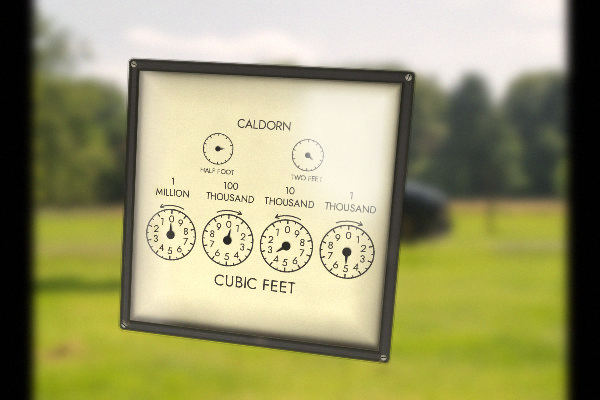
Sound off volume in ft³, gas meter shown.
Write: 3500 ft³
